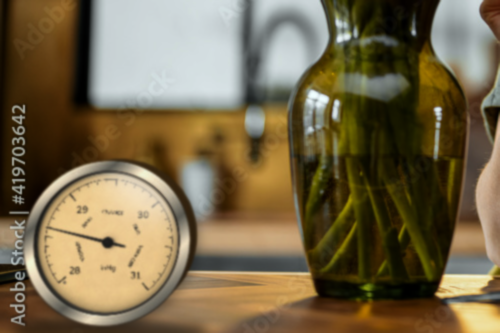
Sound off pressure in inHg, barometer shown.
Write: 28.6 inHg
